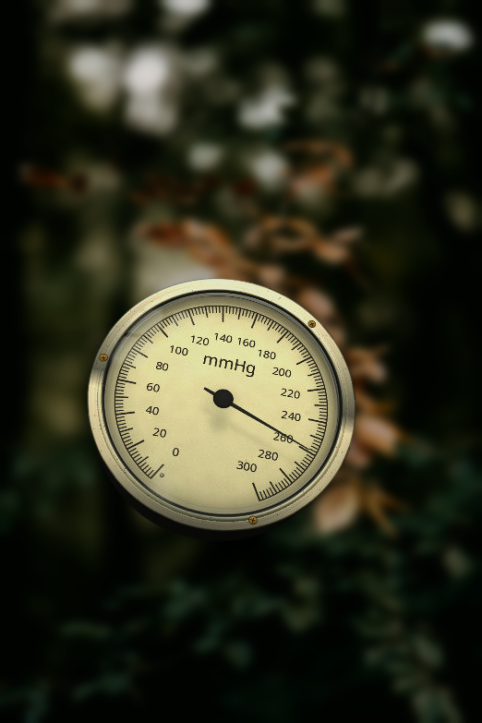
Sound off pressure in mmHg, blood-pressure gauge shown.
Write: 260 mmHg
